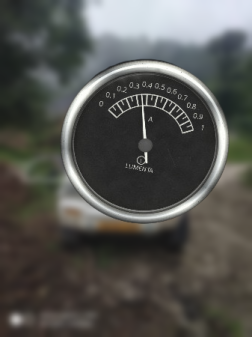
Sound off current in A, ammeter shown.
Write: 0.35 A
